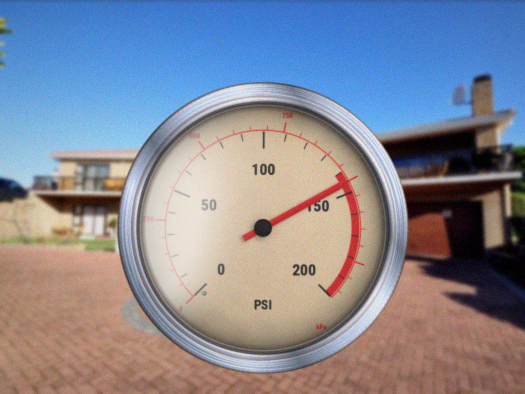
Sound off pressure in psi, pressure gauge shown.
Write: 145 psi
